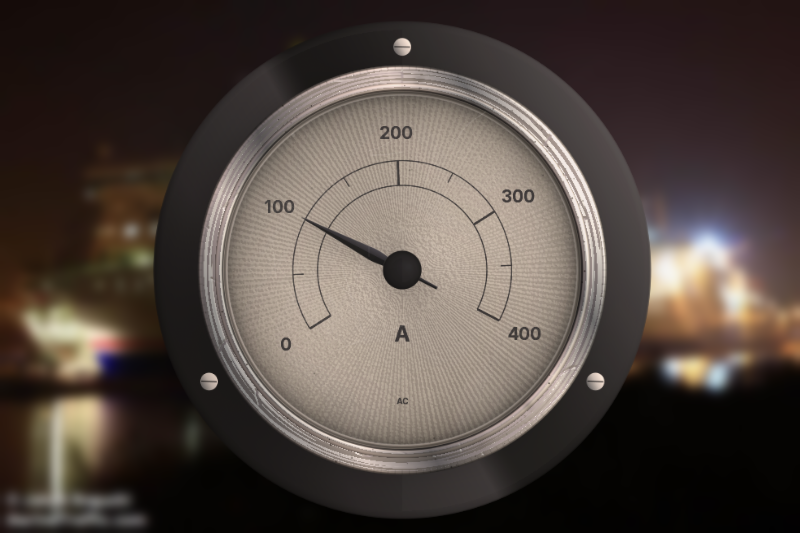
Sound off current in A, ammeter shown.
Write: 100 A
